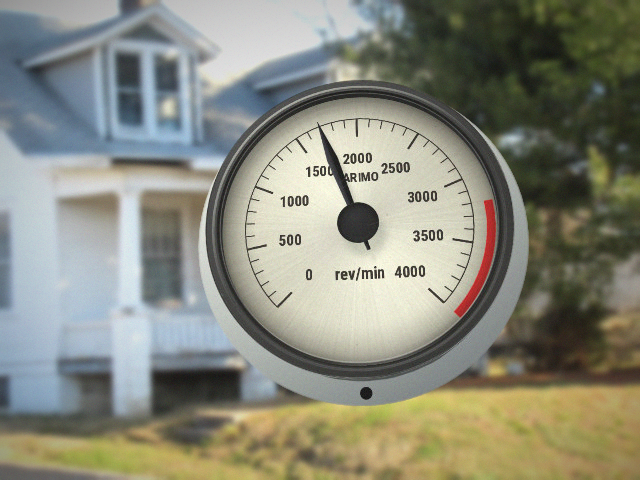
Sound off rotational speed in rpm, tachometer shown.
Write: 1700 rpm
